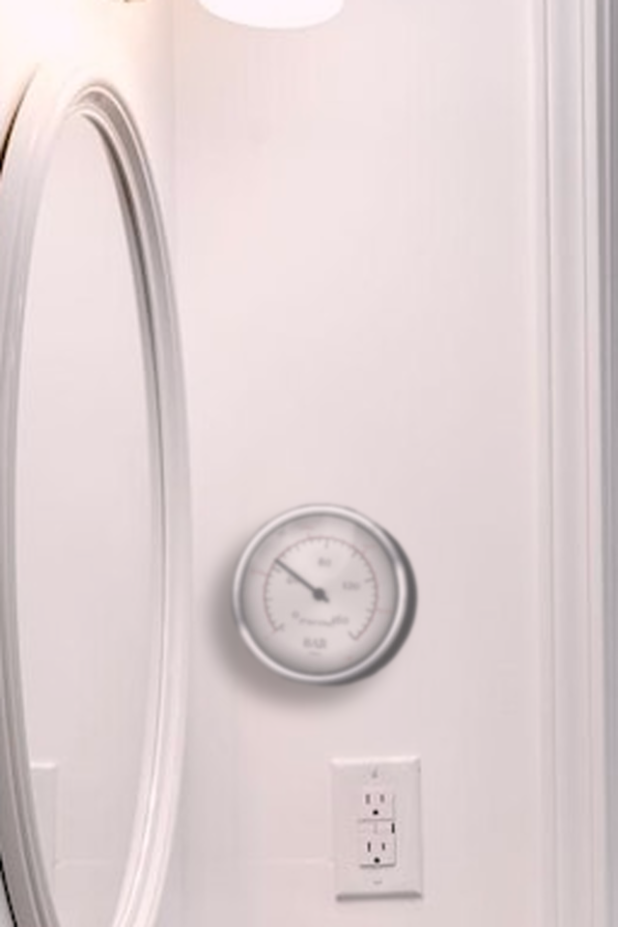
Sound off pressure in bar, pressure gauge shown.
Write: 45 bar
